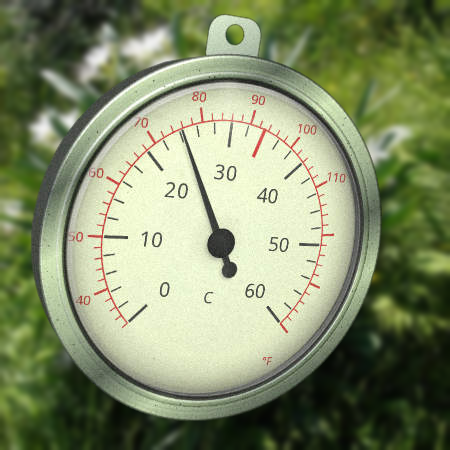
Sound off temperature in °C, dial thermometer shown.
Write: 24 °C
